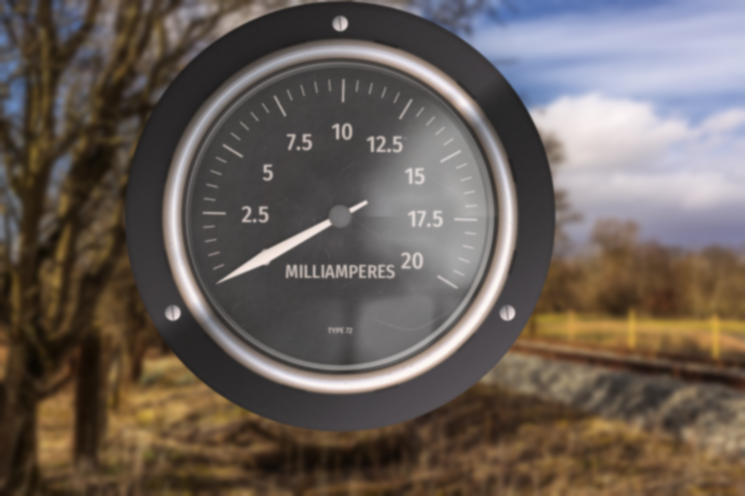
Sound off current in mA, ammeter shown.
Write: 0 mA
